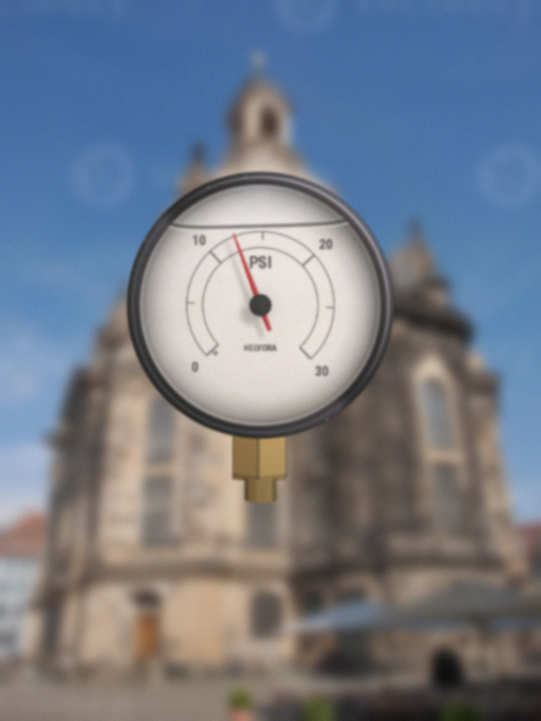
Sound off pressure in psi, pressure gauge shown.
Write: 12.5 psi
